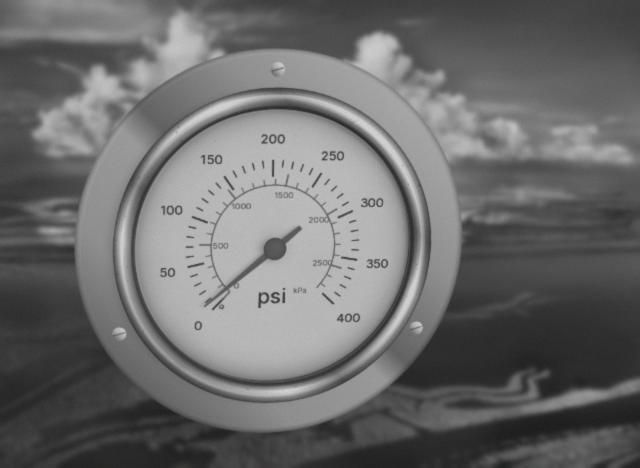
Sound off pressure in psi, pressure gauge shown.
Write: 10 psi
